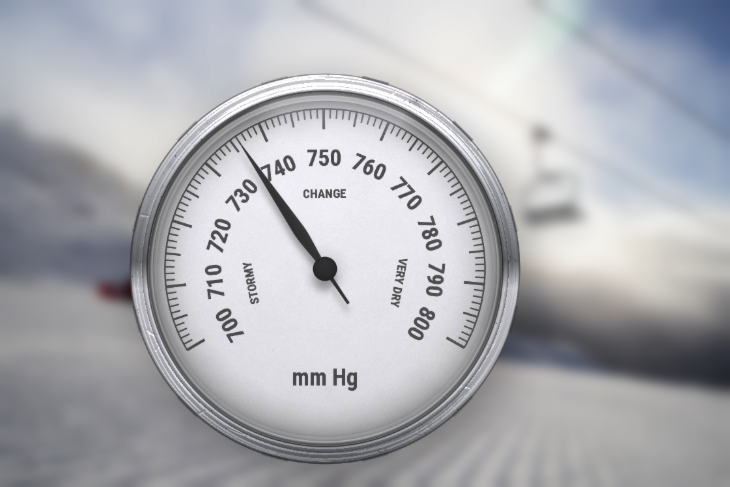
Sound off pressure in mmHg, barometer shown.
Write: 736 mmHg
